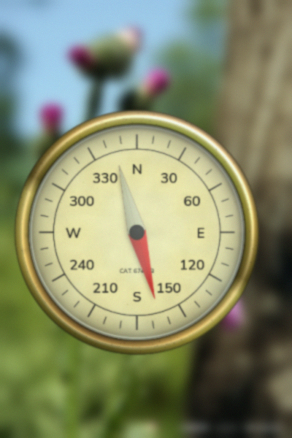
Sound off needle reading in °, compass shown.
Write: 165 °
